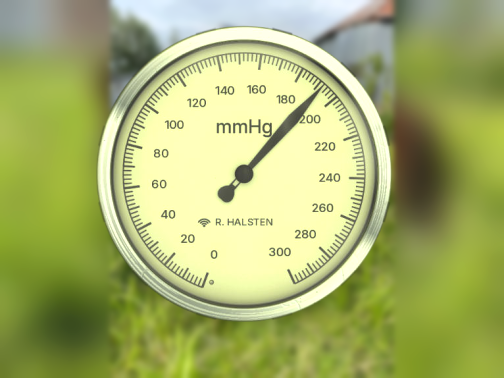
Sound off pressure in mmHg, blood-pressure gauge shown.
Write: 192 mmHg
